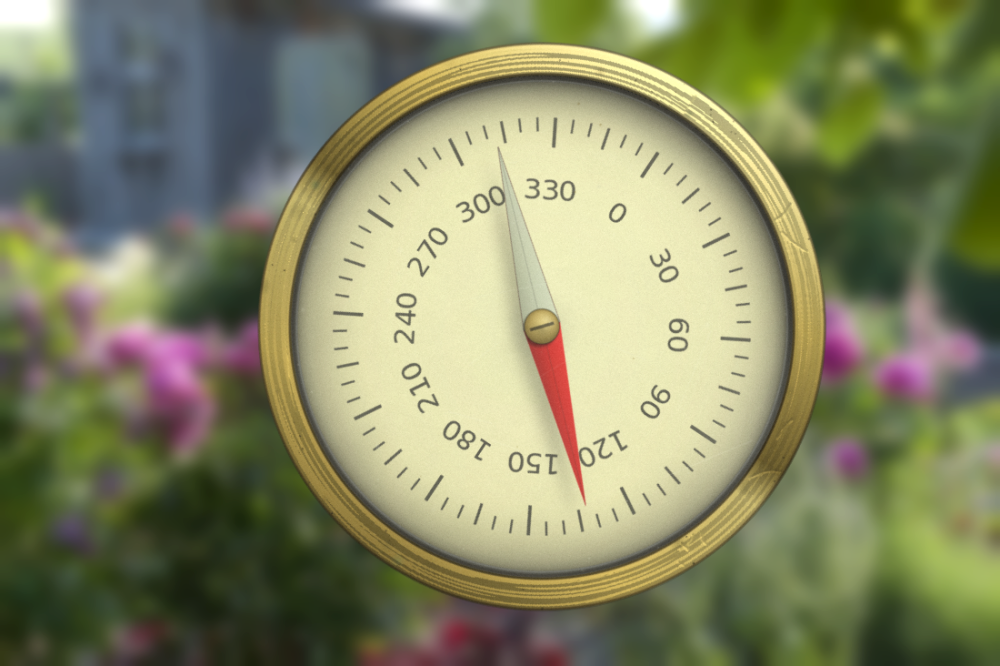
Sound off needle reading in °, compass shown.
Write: 132.5 °
